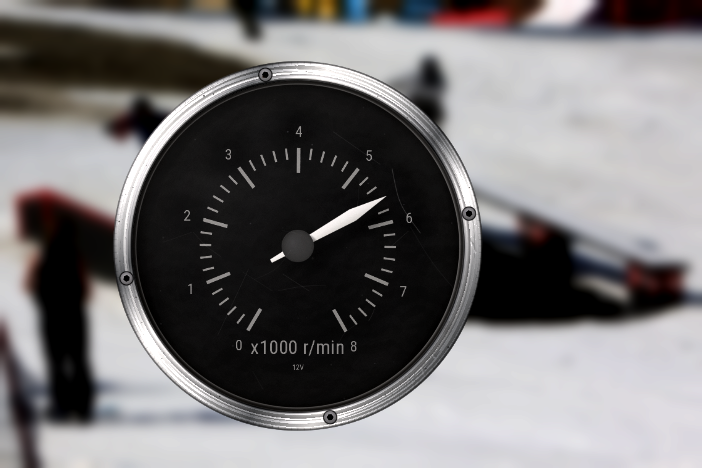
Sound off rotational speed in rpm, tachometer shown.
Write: 5600 rpm
